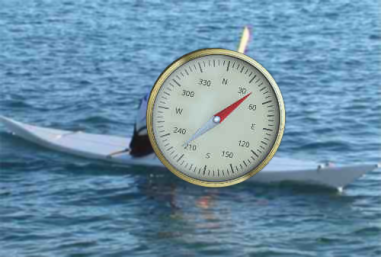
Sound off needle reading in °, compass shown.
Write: 40 °
